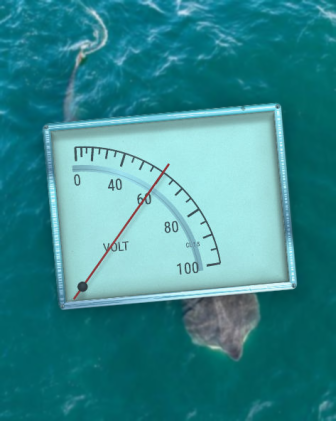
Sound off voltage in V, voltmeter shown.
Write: 60 V
